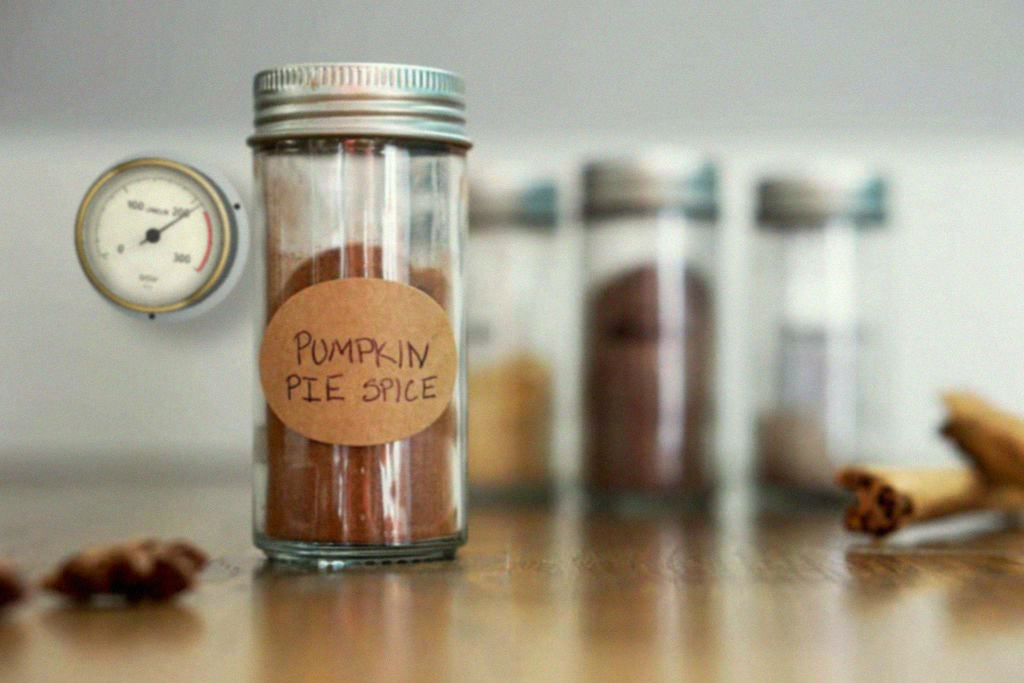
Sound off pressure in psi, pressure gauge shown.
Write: 210 psi
